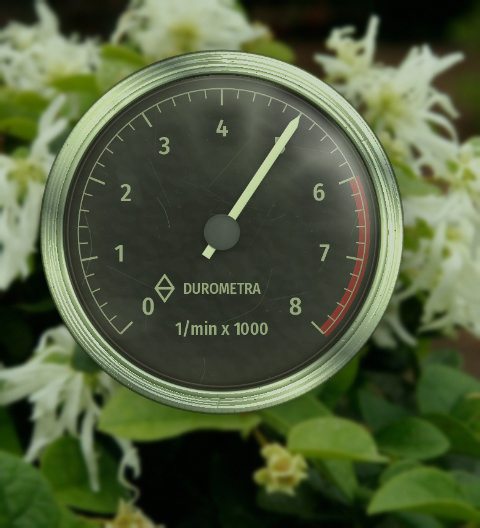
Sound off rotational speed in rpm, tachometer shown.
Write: 5000 rpm
